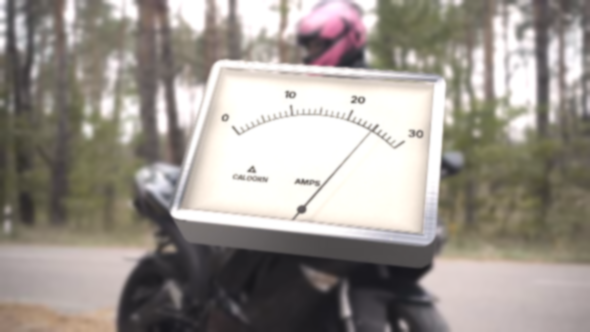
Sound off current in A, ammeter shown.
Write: 25 A
